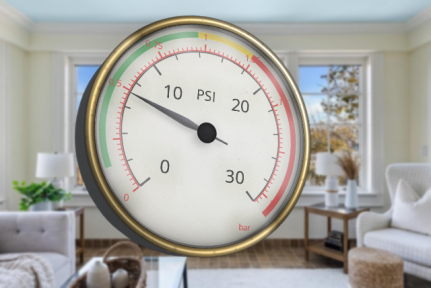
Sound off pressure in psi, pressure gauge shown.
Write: 7 psi
